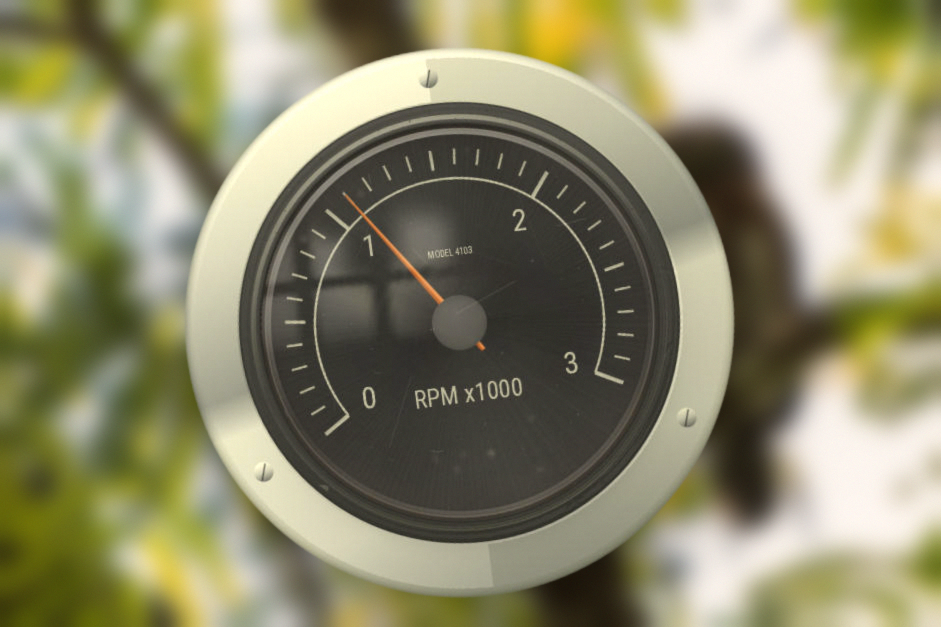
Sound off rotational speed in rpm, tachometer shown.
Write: 1100 rpm
